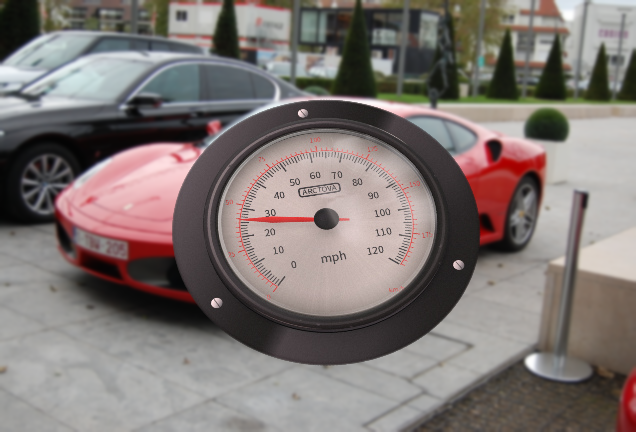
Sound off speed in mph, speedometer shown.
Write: 25 mph
